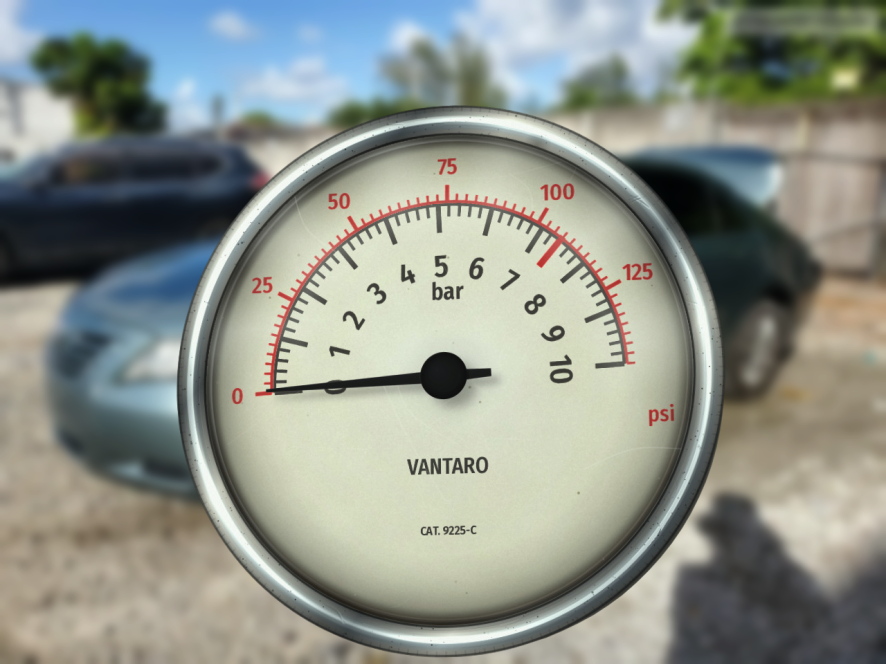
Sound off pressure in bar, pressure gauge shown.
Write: 0 bar
